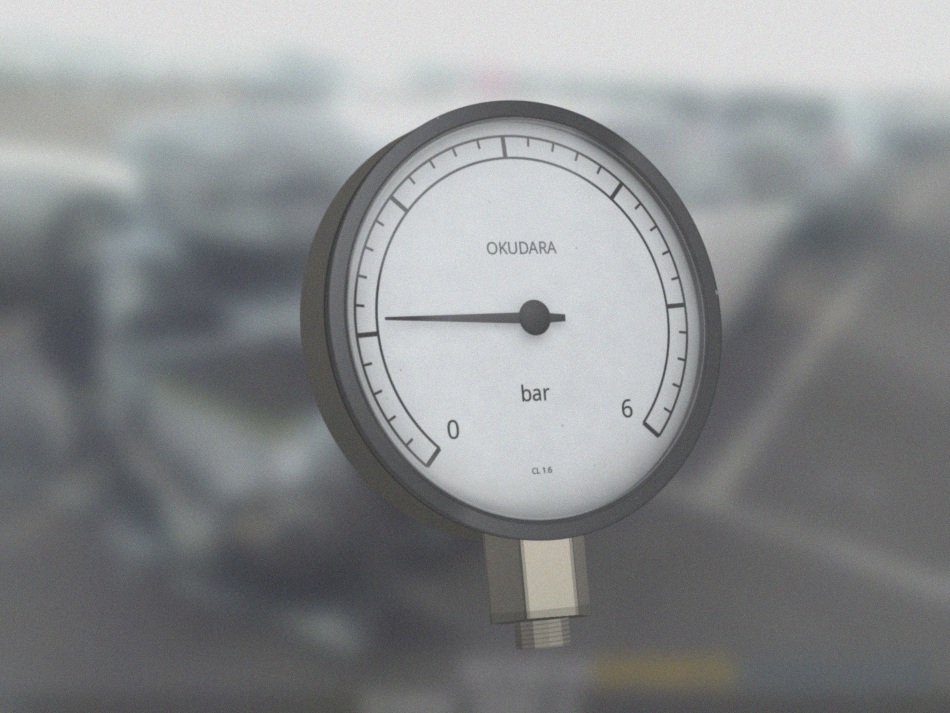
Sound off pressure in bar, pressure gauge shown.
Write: 1.1 bar
